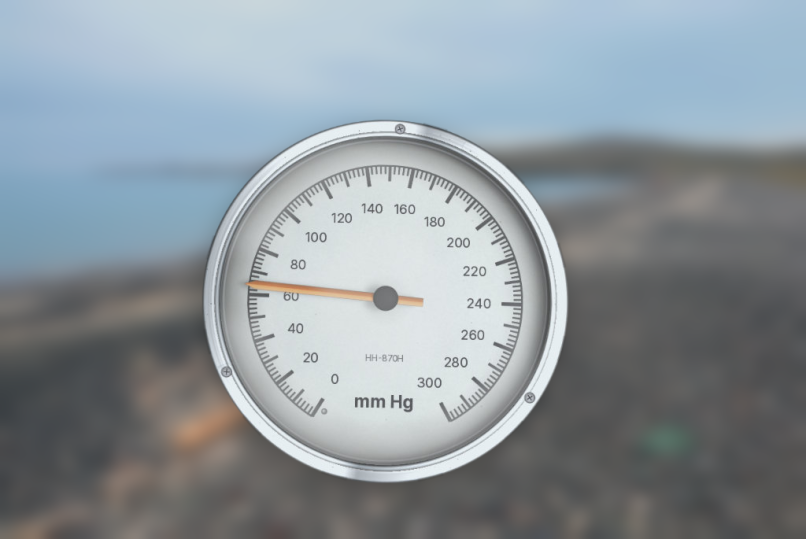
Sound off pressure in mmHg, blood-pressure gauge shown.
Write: 64 mmHg
